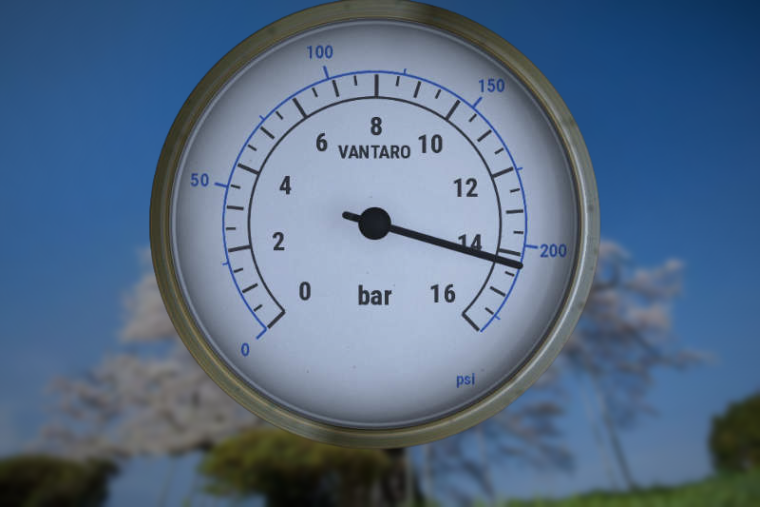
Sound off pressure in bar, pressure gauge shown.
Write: 14.25 bar
